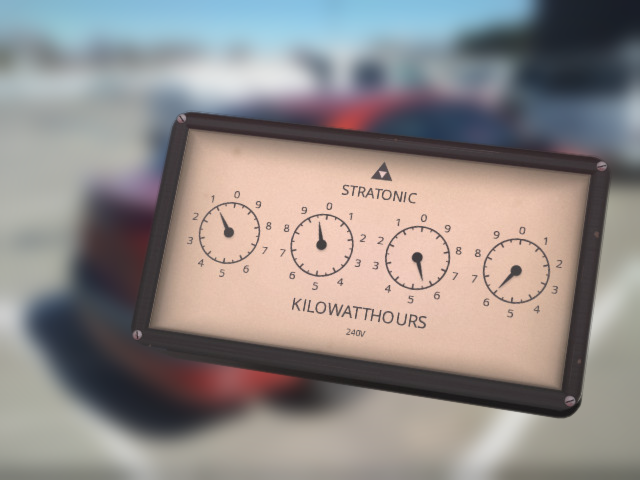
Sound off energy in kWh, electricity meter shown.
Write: 956 kWh
